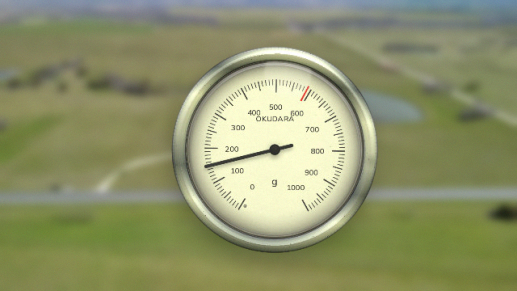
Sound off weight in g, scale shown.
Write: 150 g
